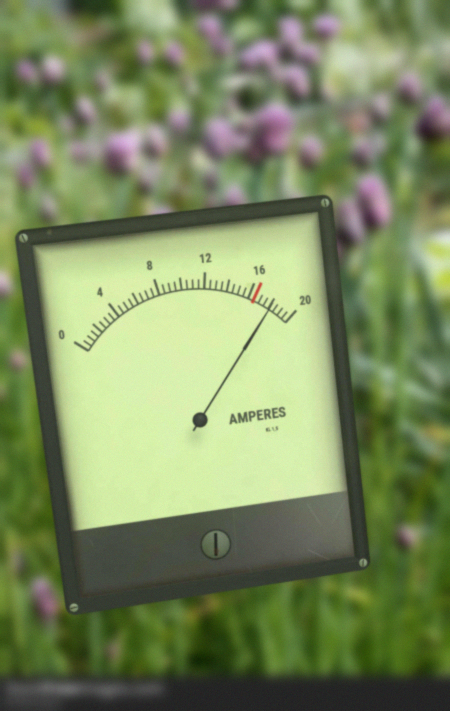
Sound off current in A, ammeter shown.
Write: 18 A
